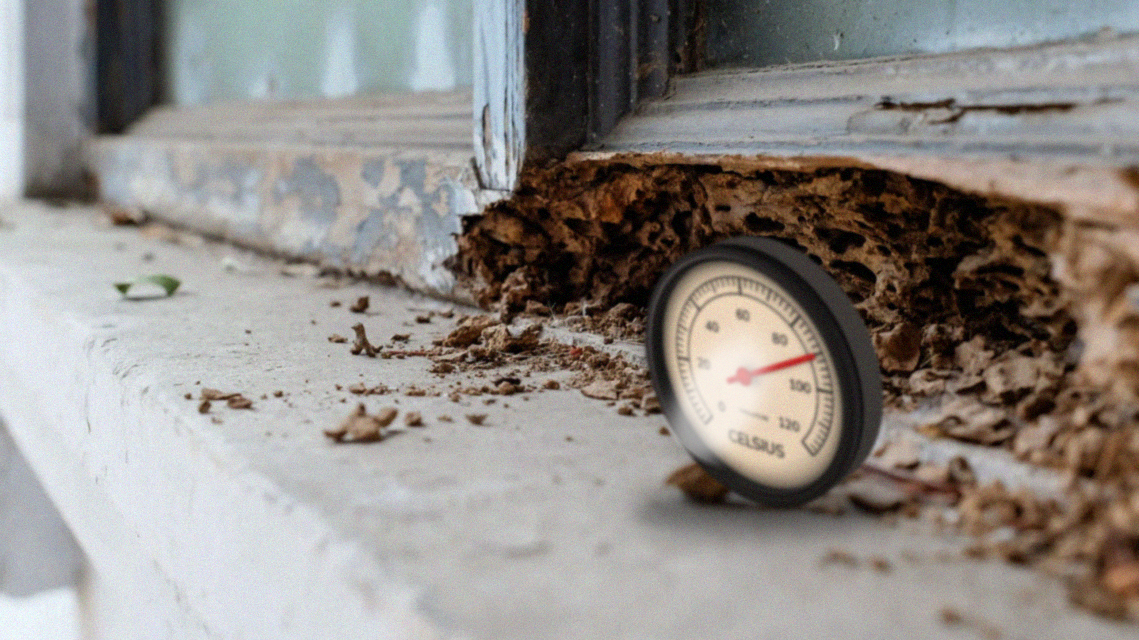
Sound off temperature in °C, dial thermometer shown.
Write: 90 °C
